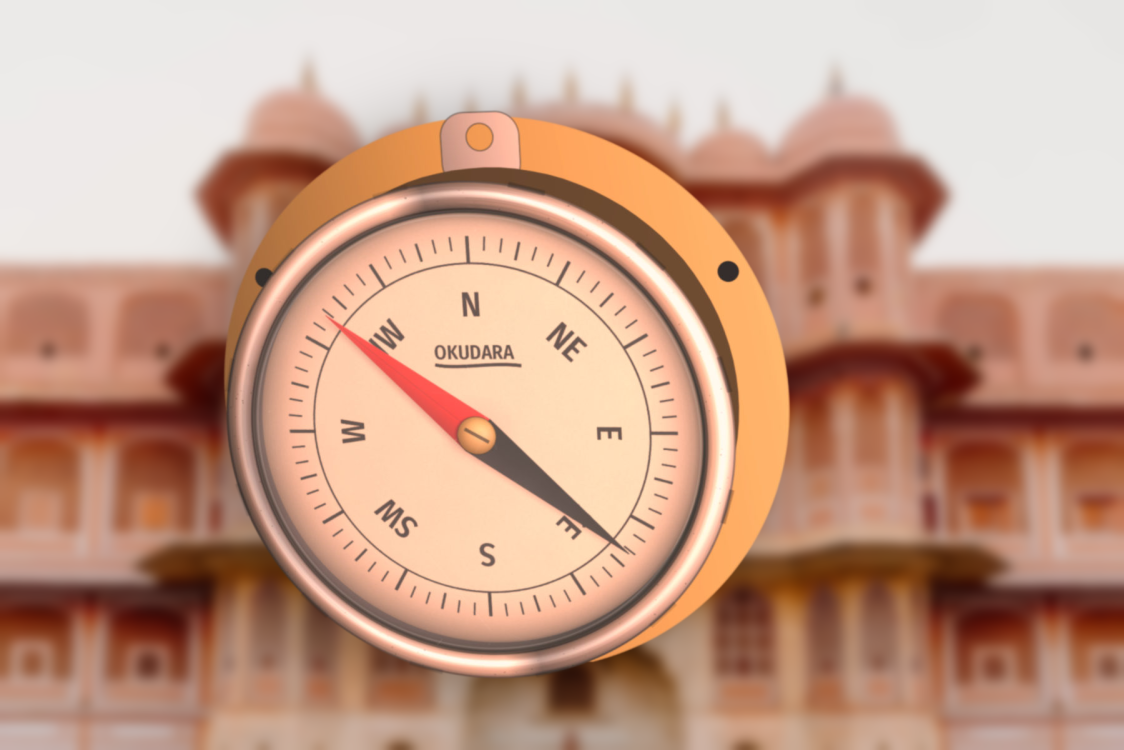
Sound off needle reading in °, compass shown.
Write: 310 °
